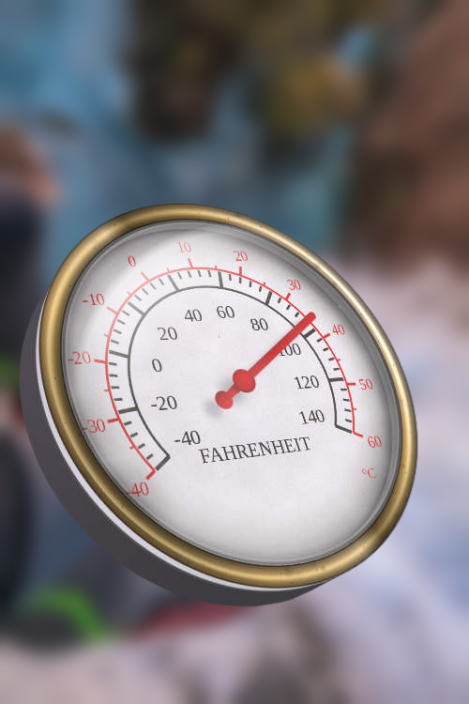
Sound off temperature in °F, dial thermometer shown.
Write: 96 °F
